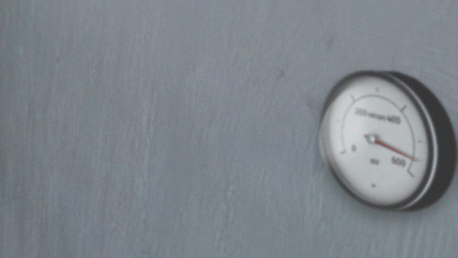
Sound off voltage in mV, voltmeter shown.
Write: 550 mV
